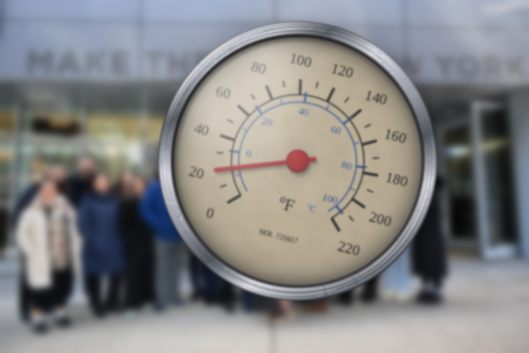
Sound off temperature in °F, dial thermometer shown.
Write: 20 °F
